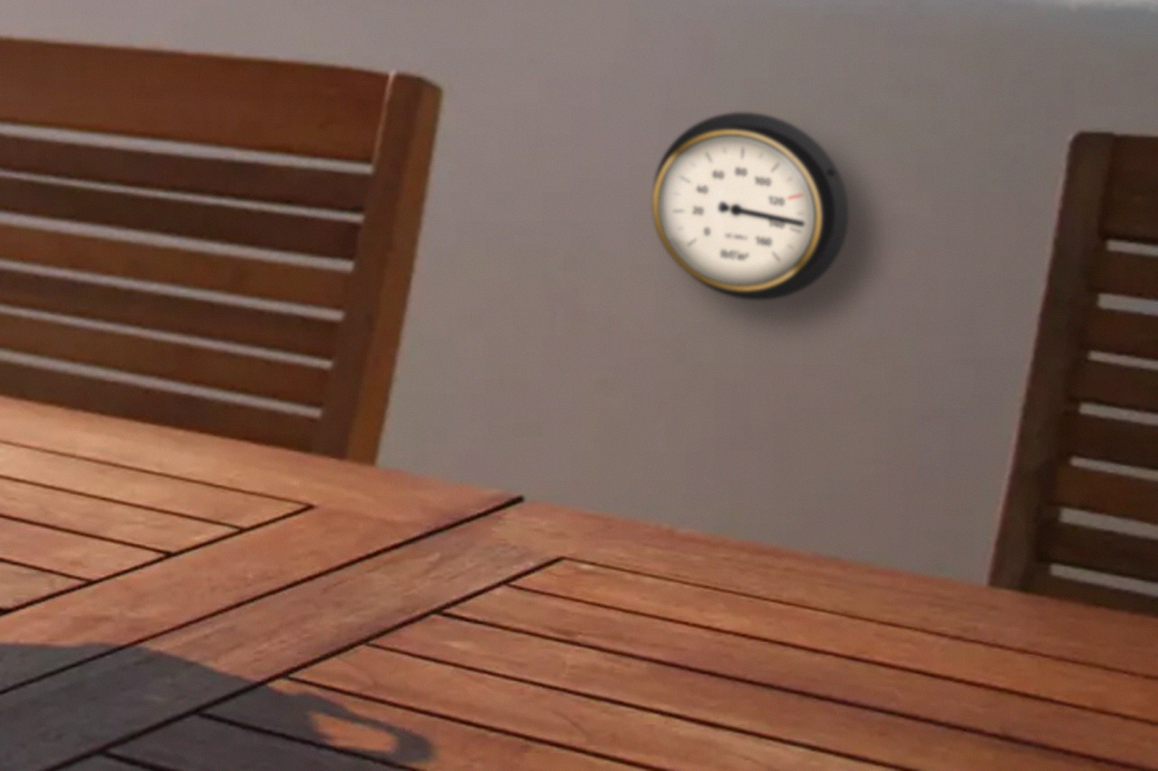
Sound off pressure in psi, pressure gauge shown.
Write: 135 psi
